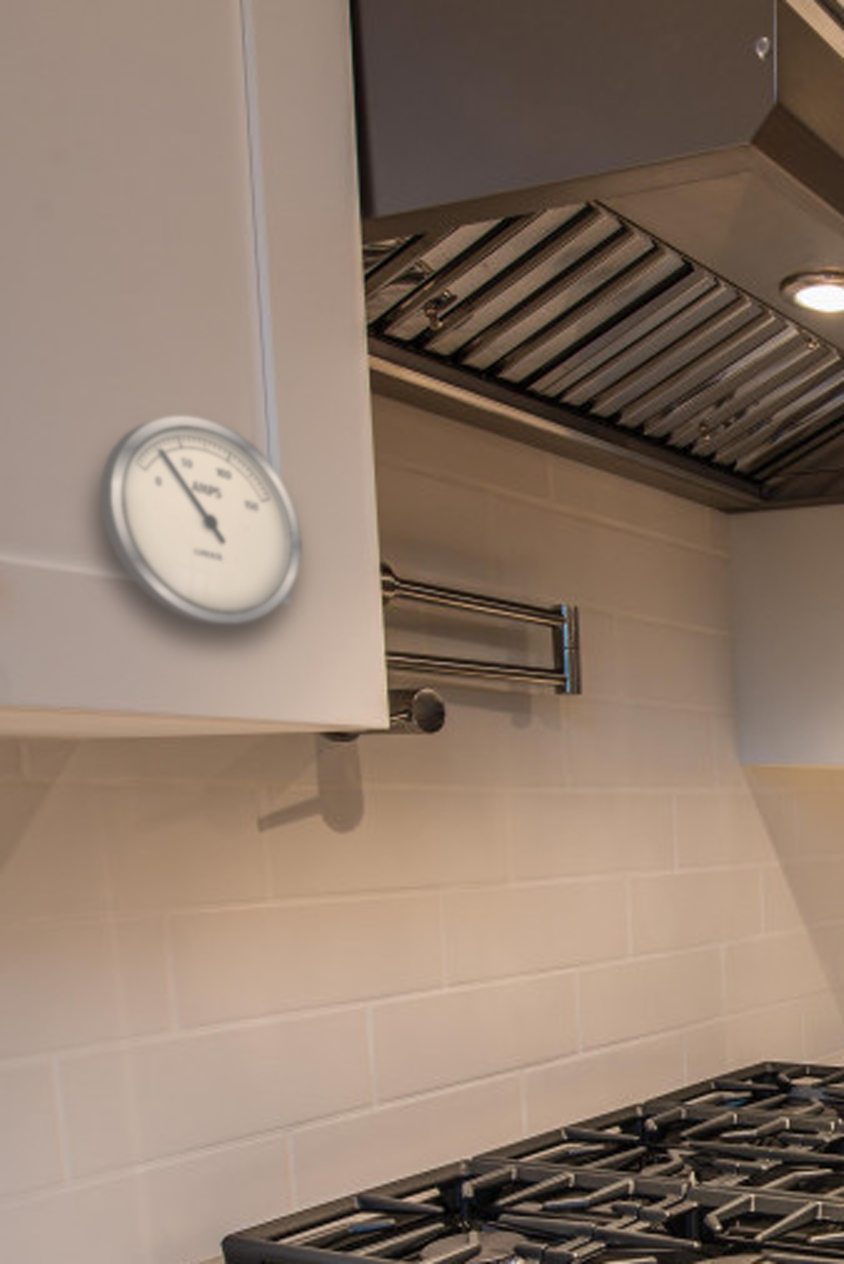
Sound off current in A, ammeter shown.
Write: 25 A
